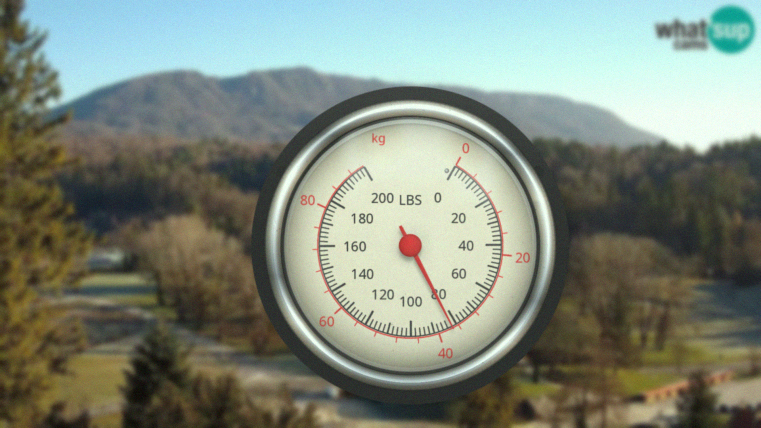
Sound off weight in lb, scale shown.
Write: 82 lb
